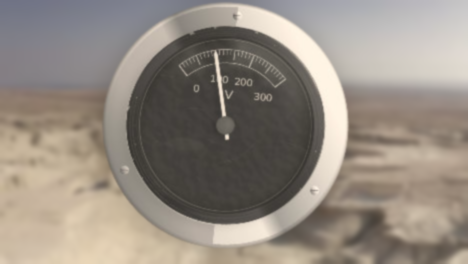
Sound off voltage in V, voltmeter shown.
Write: 100 V
